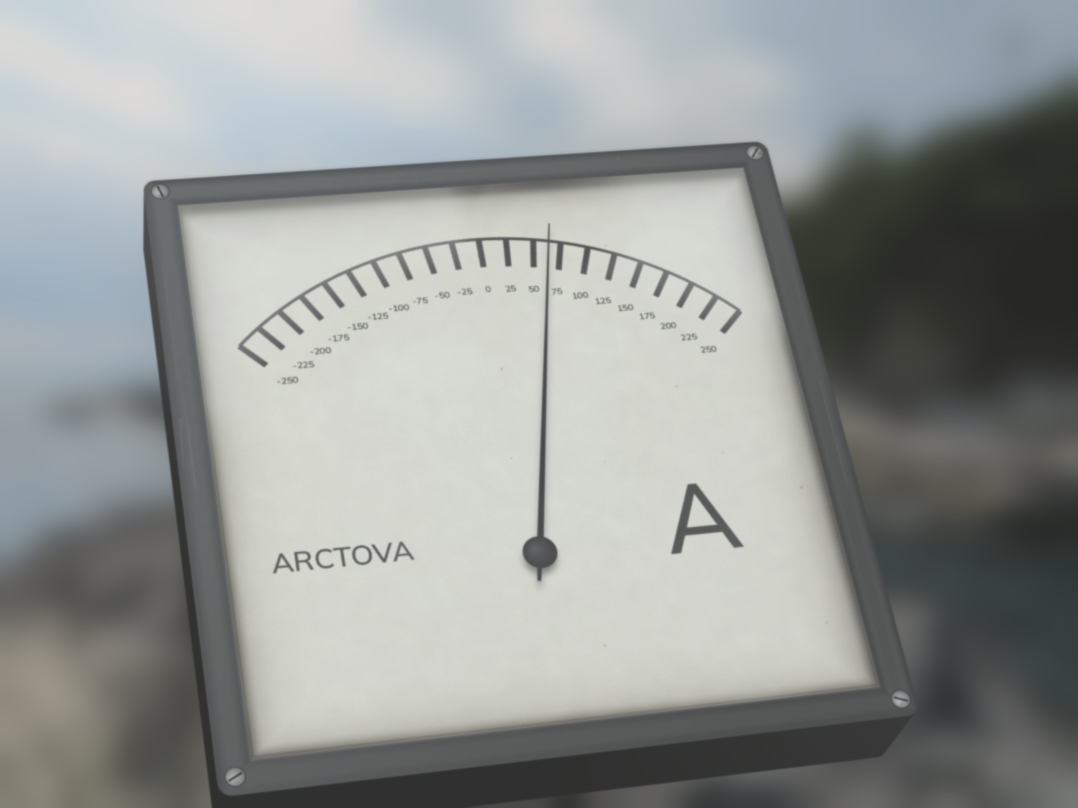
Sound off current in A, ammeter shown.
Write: 62.5 A
